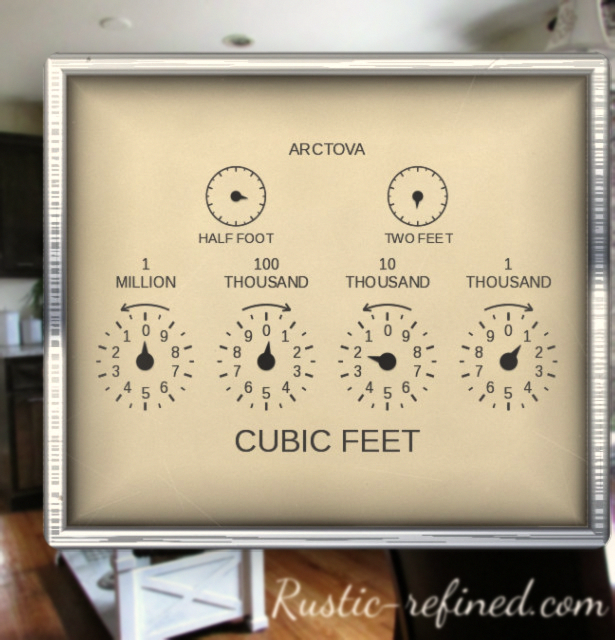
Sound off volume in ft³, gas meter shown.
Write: 2100 ft³
